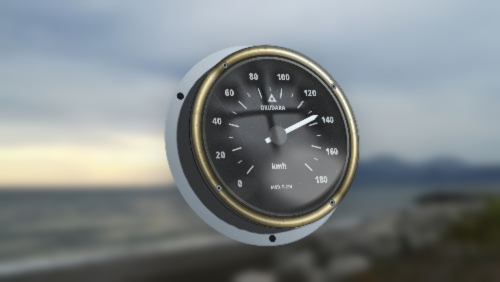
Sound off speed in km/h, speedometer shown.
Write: 135 km/h
